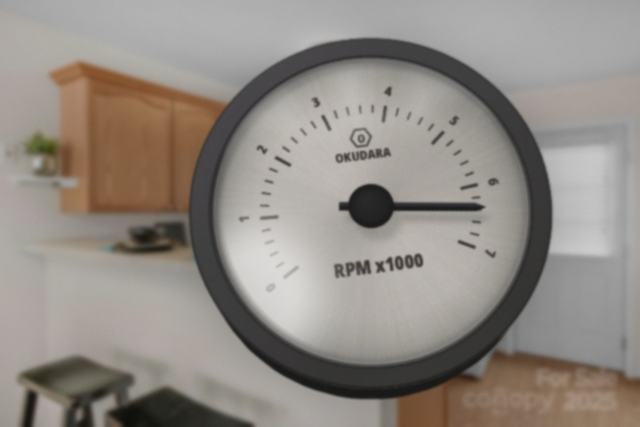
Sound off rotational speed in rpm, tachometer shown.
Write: 6400 rpm
